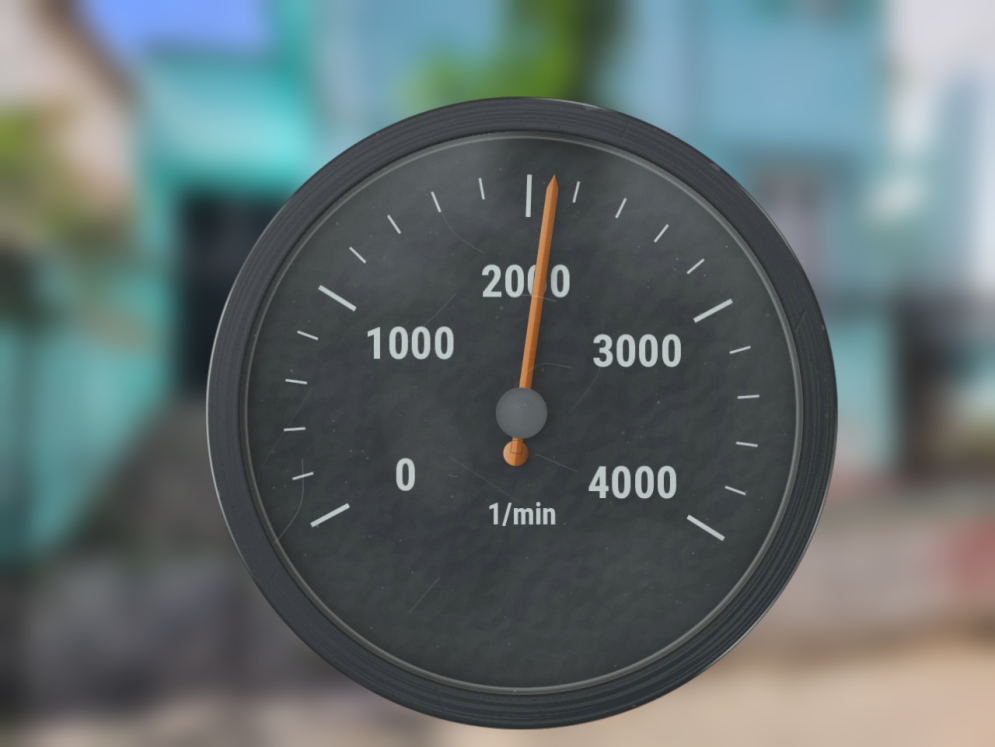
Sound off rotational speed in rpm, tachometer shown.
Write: 2100 rpm
